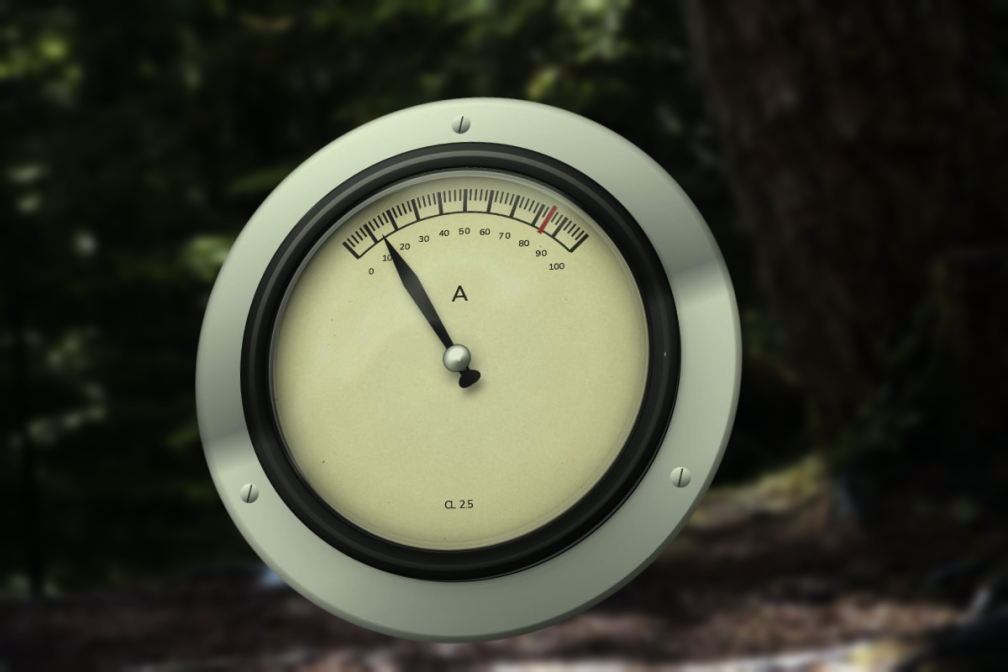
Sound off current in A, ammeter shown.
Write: 14 A
